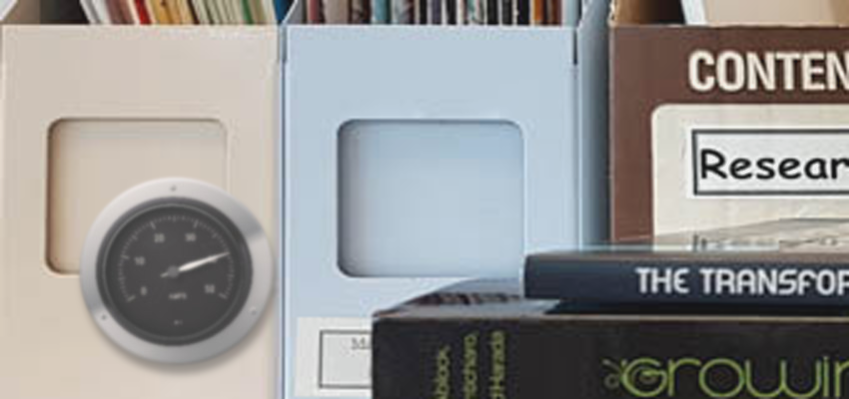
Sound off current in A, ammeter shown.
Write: 40 A
